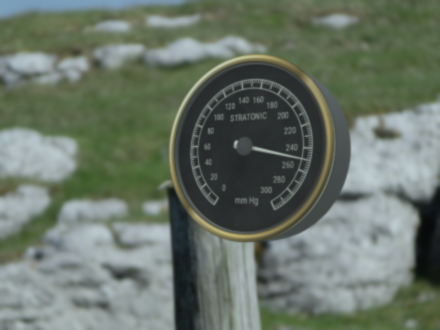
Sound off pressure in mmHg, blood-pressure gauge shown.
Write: 250 mmHg
